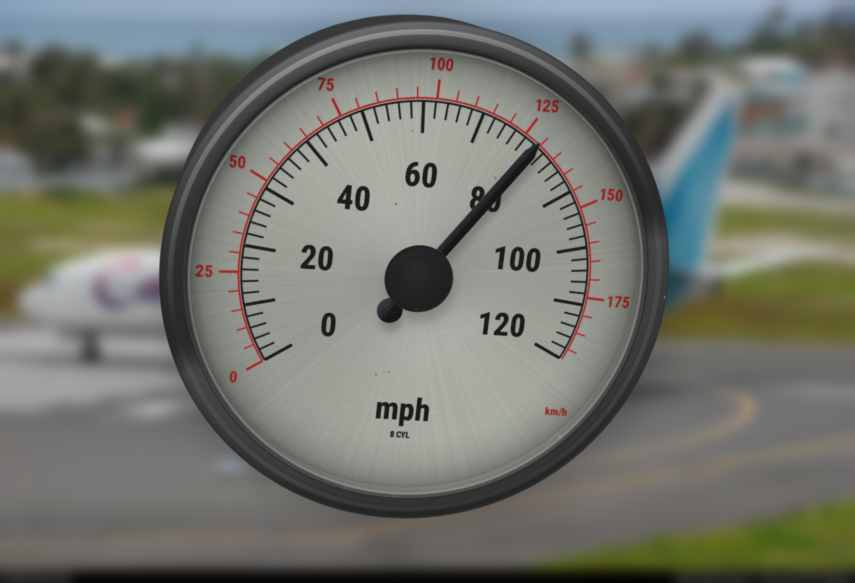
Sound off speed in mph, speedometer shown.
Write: 80 mph
